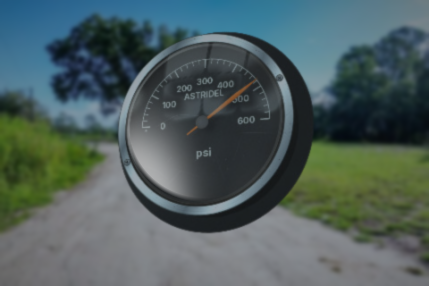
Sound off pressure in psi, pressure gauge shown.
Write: 480 psi
